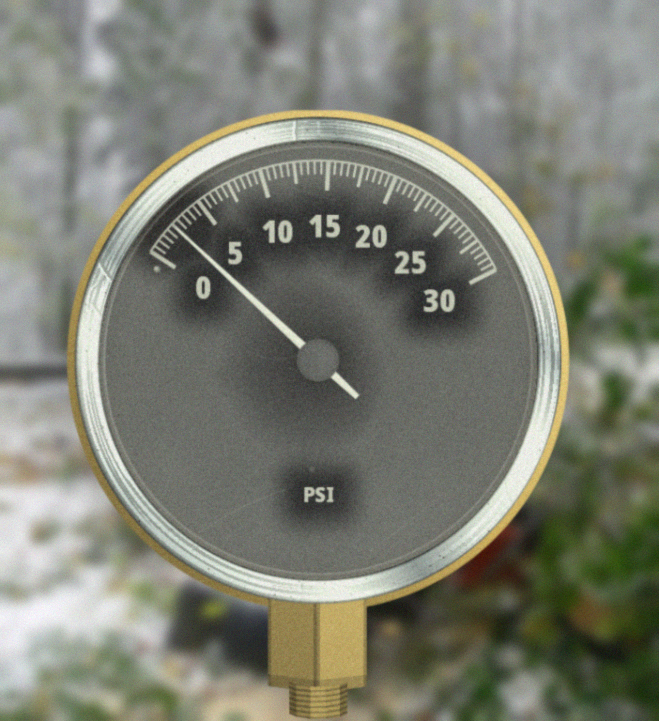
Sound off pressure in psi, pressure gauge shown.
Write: 2.5 psi
